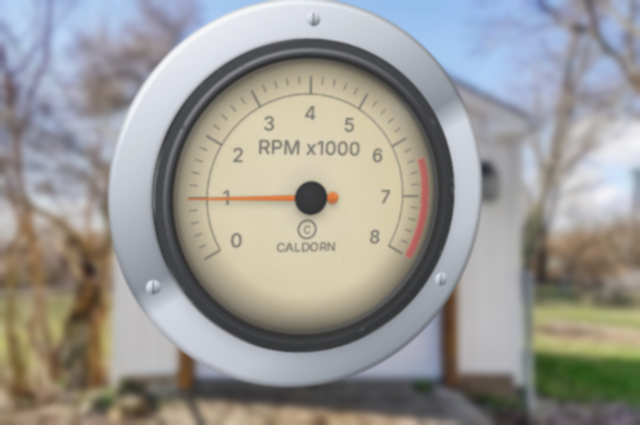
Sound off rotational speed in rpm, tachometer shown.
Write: 1000 rpm
